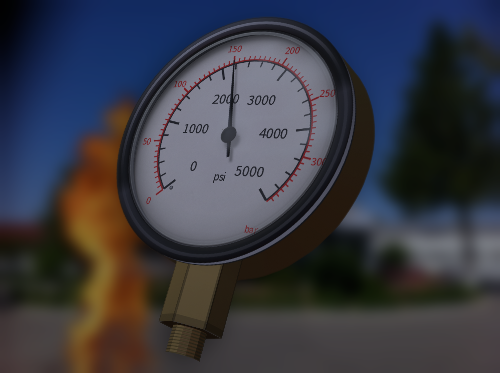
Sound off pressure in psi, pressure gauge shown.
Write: 2200 psi
